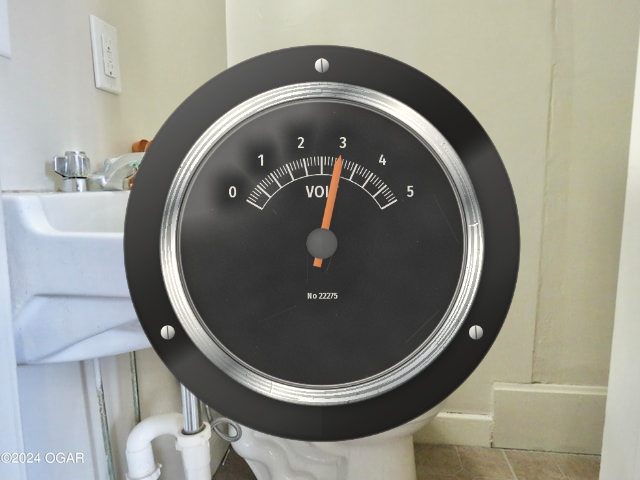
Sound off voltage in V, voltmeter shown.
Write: 3 V
